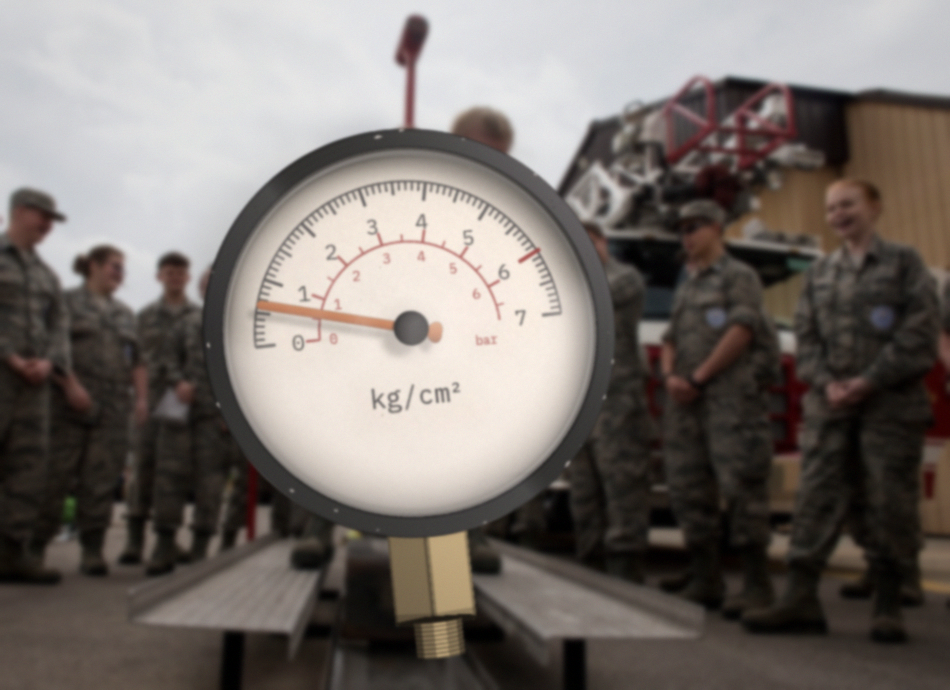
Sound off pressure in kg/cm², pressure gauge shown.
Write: 0.6 kg/cm²
